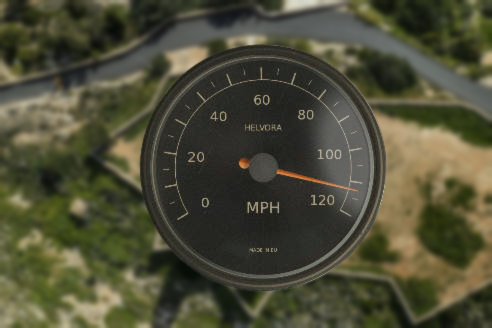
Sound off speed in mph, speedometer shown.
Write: 112.5 mph
